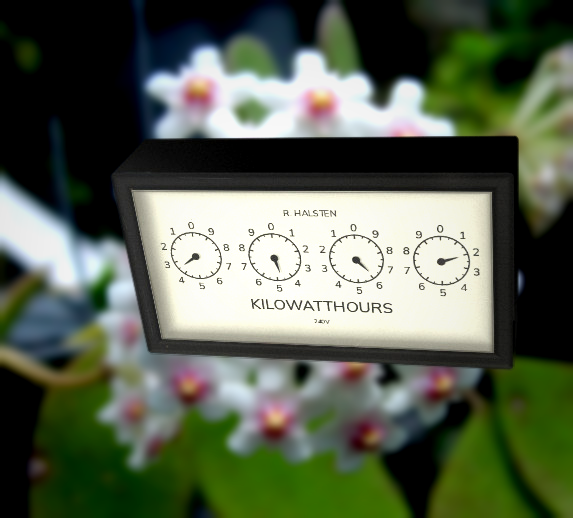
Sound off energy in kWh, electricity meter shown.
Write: 3462 kWh
